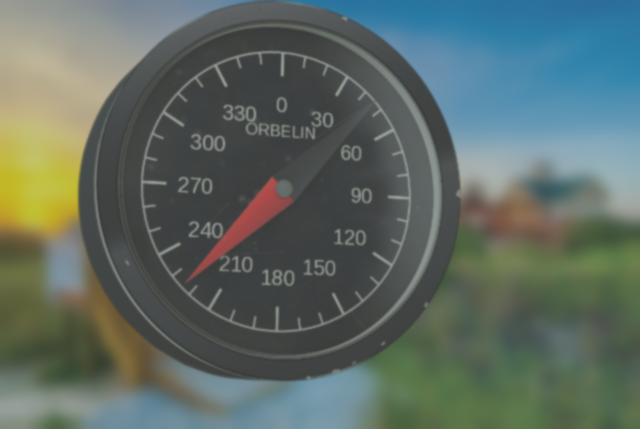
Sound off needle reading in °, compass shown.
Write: 225 °
